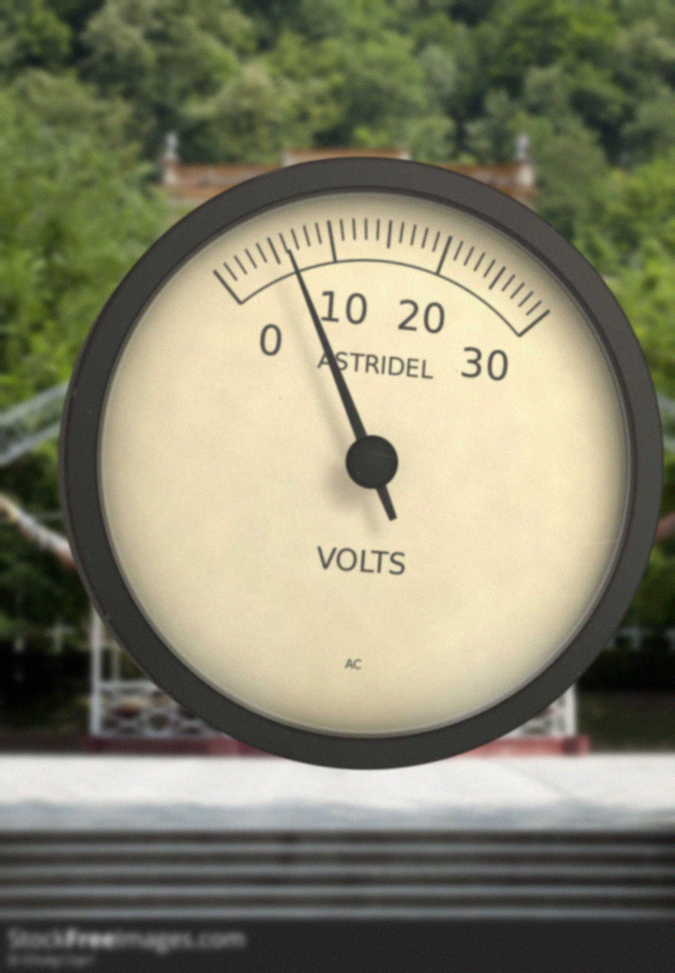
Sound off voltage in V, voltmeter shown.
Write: 6 V
